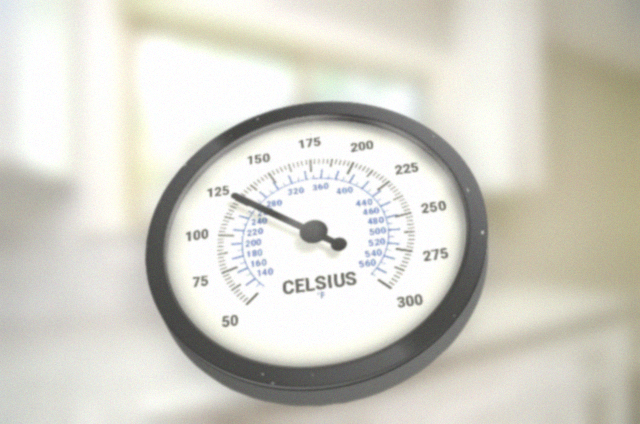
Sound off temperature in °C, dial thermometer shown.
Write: 125 °C
